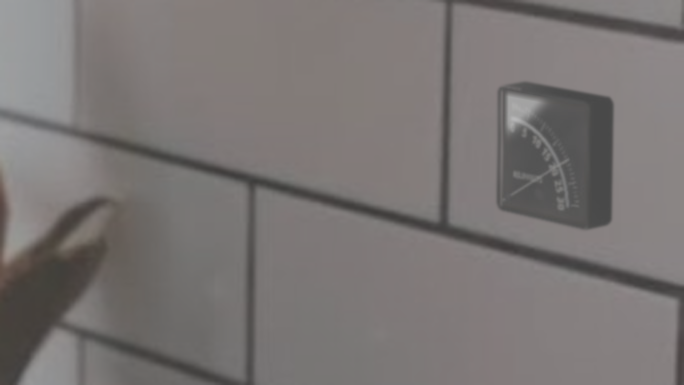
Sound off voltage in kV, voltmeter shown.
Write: 20 kV
